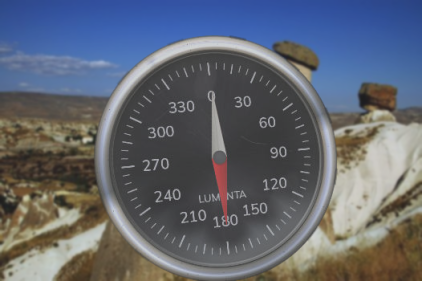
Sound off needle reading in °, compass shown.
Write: 180 °
